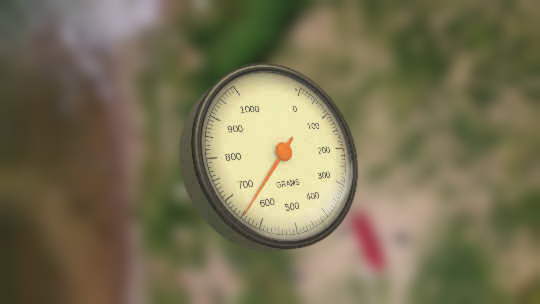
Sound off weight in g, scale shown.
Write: 650 g
